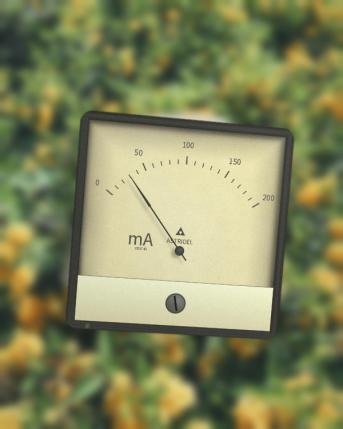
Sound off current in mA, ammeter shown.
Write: 30 mA
